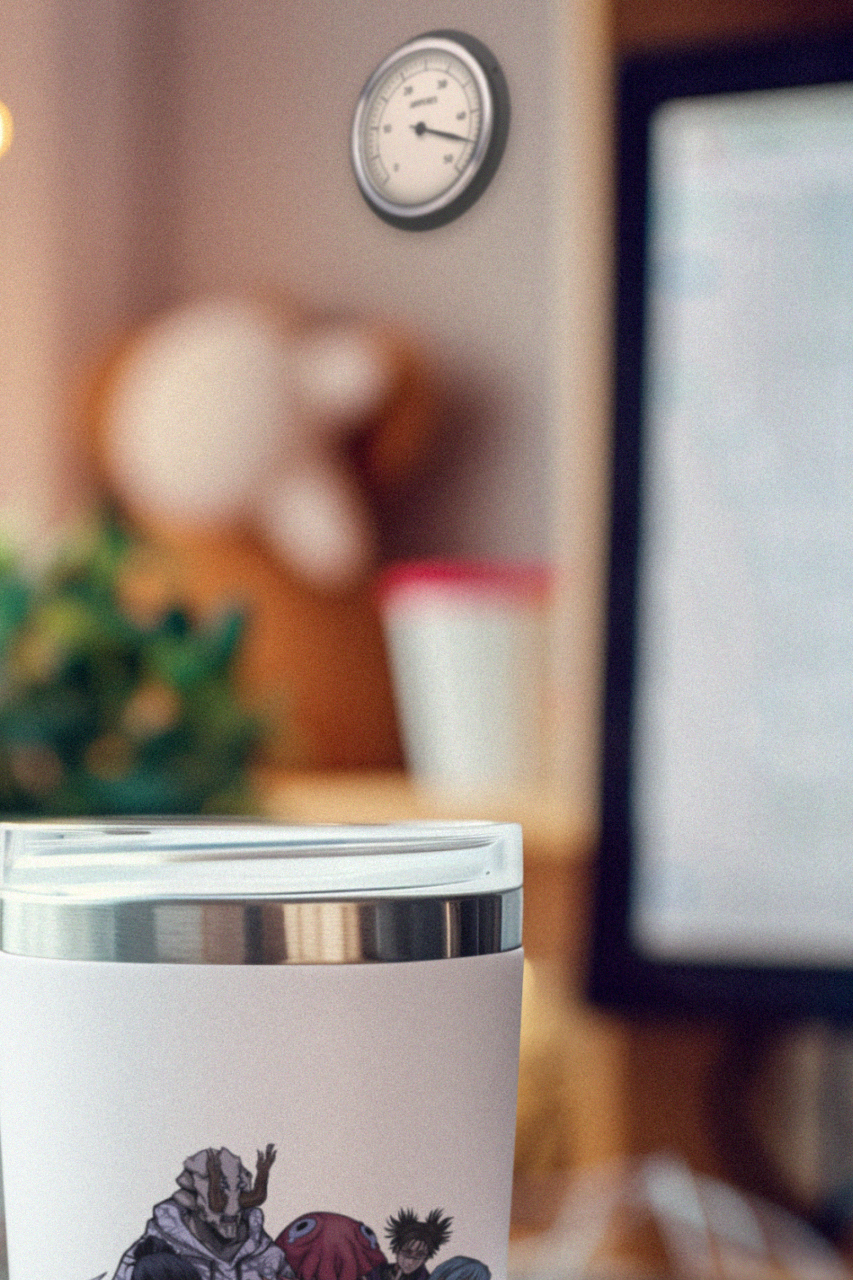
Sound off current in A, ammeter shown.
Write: 45 A
